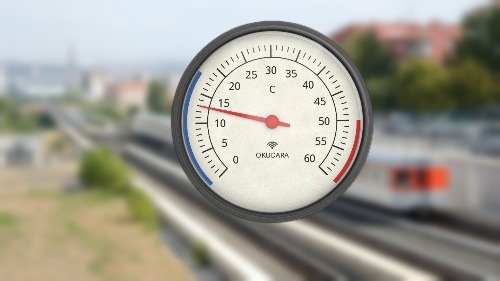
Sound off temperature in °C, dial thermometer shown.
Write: 13 °C
